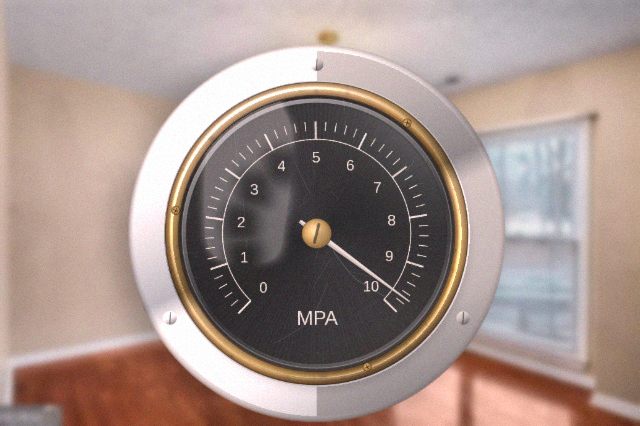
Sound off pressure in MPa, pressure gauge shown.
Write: 9.7 MPa
